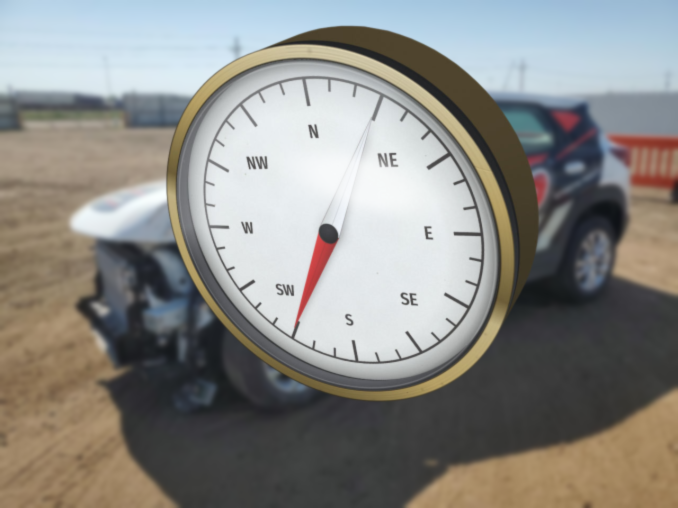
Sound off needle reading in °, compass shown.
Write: 210 °
